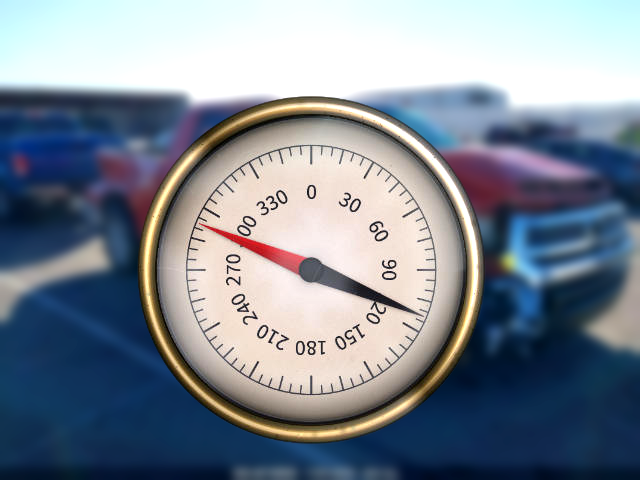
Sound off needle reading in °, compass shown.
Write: 292.5 °
